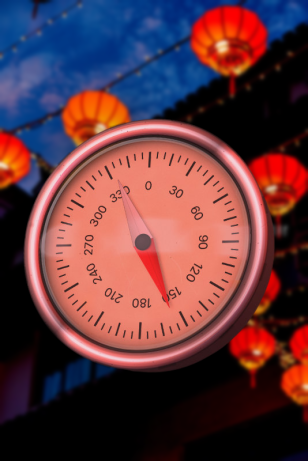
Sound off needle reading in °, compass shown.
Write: 155 °
